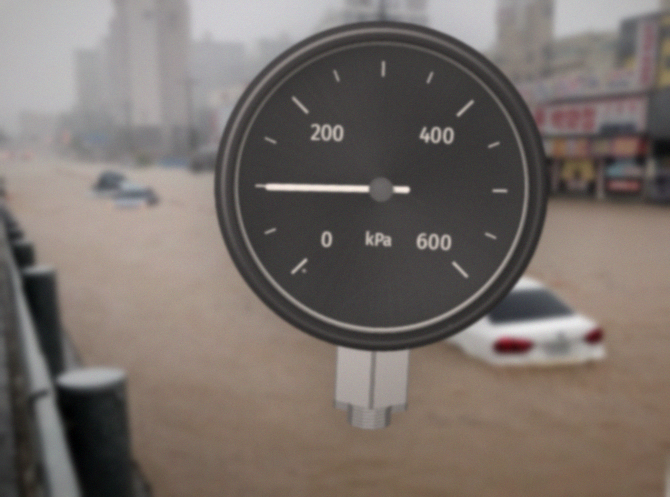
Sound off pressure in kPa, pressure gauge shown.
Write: 100 kPa
